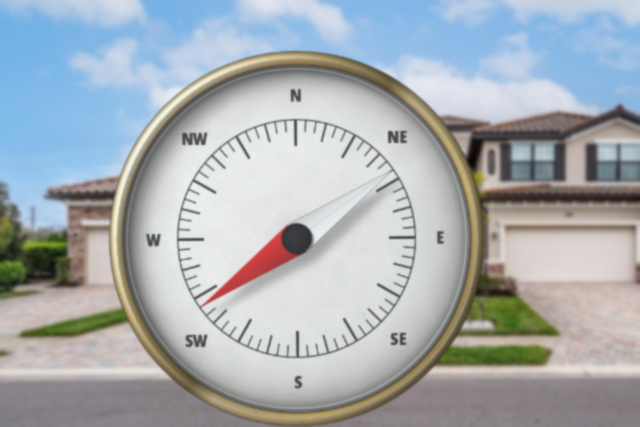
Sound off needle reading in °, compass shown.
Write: 235 °
